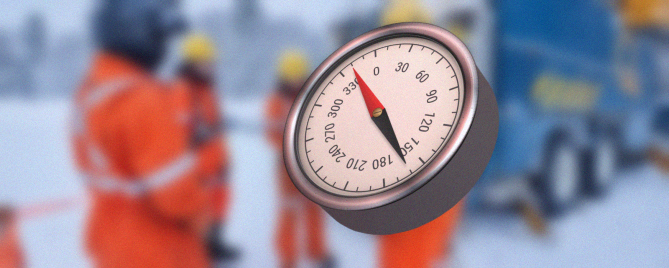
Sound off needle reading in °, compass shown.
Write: 340 °
